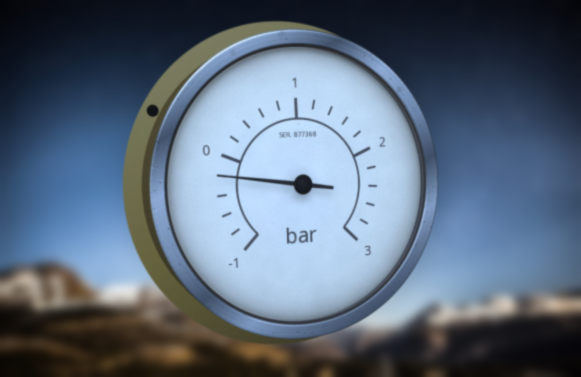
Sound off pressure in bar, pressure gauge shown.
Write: -0.2 bar
